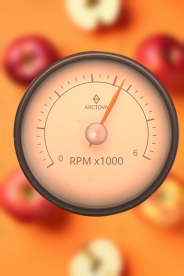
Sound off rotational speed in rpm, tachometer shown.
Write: 3800 rpm
